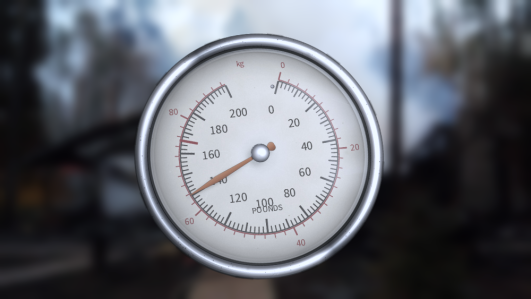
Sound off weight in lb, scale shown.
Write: 140 lb
